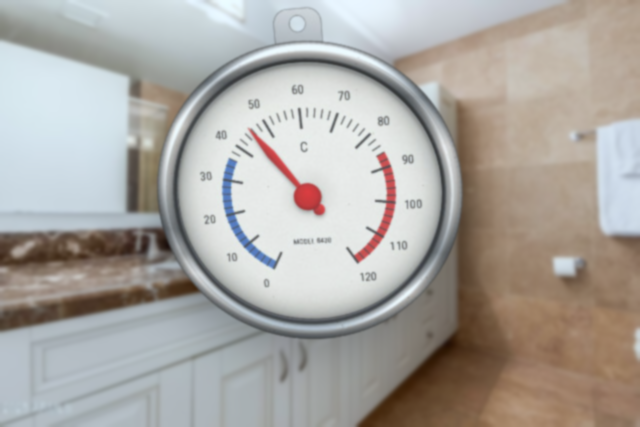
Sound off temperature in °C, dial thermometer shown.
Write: 46 °C
